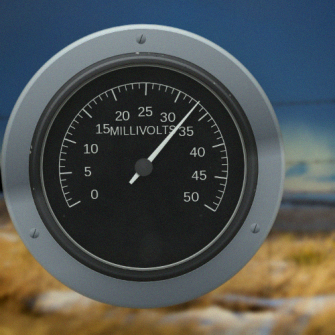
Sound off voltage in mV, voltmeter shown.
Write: 33 mV
